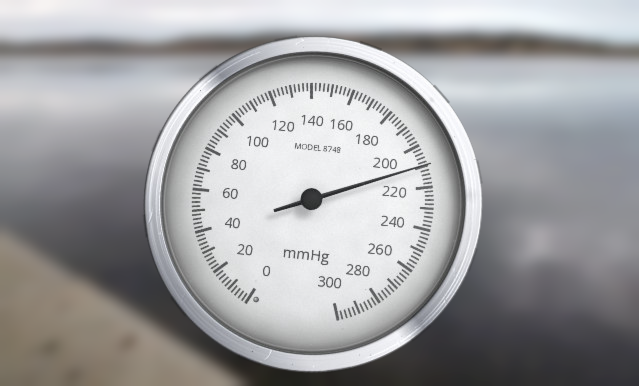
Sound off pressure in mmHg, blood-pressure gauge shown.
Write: 210 mmHg
